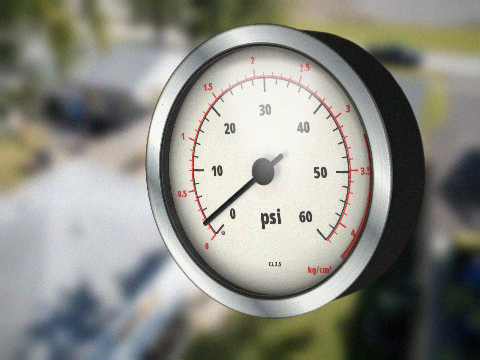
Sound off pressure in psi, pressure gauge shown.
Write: 2 psi
